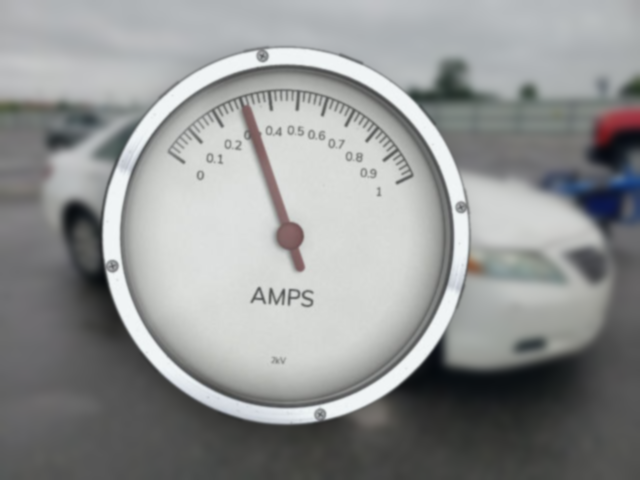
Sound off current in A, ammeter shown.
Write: 0.3 A
